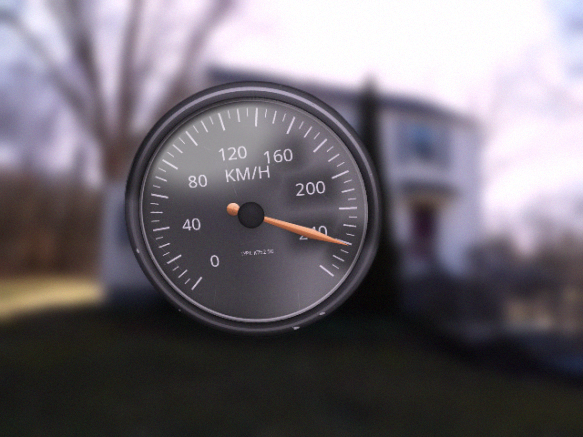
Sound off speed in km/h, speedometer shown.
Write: 240 km/h
